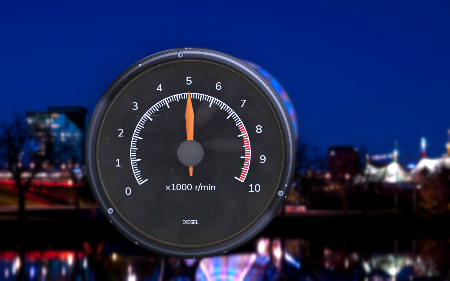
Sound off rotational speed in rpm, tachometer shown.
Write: 5000 rpm
